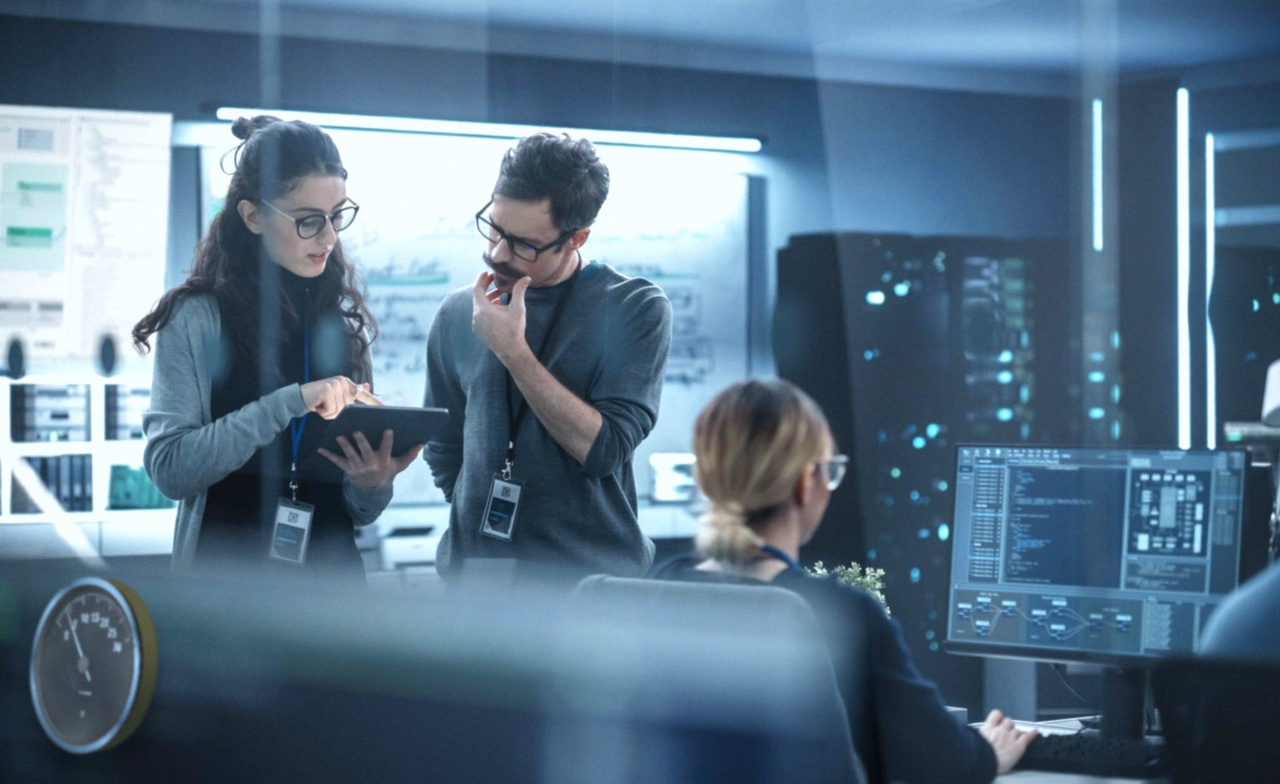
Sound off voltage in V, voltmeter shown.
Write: 5 V
